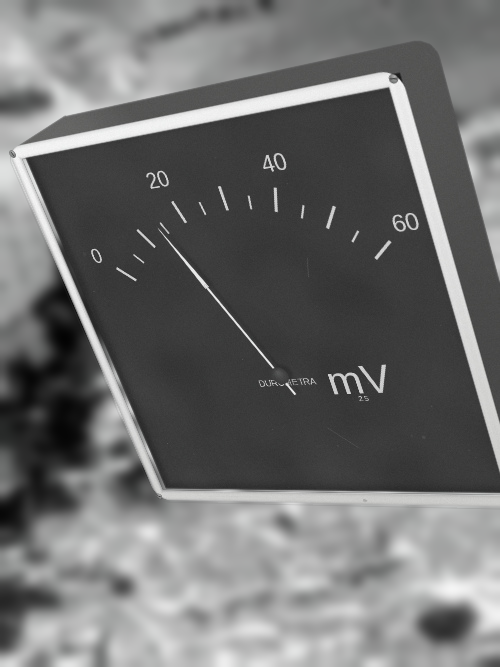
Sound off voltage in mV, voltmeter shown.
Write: 15 mV
